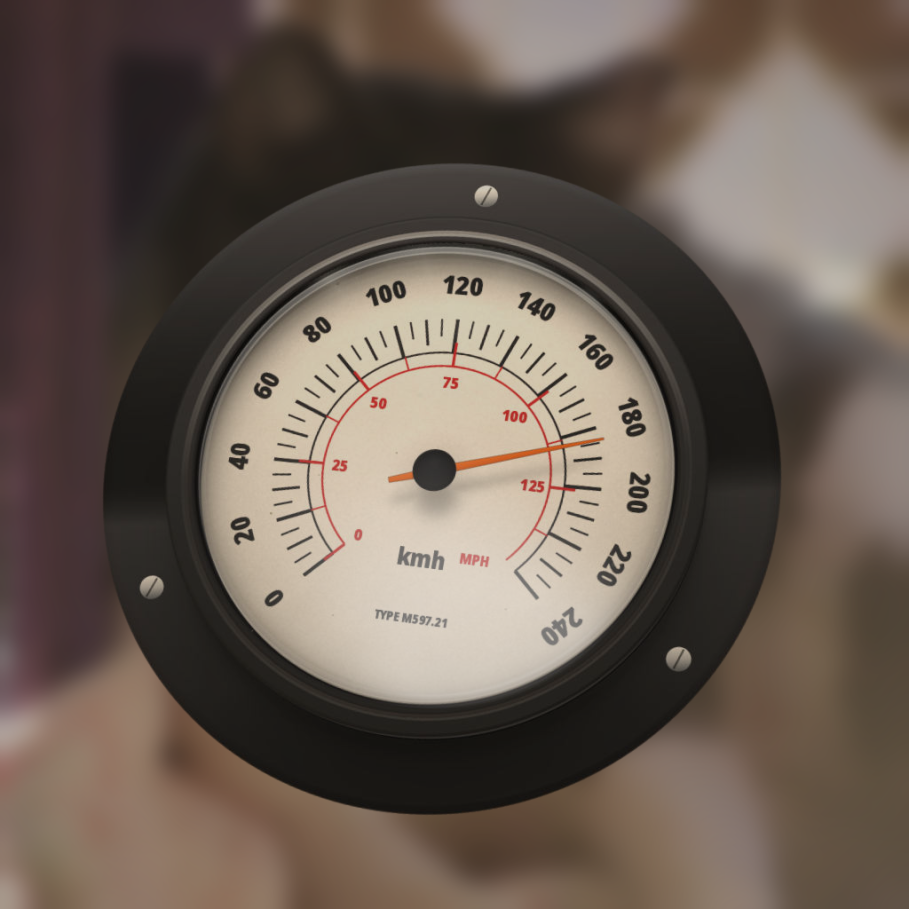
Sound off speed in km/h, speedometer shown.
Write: 185 km/h
